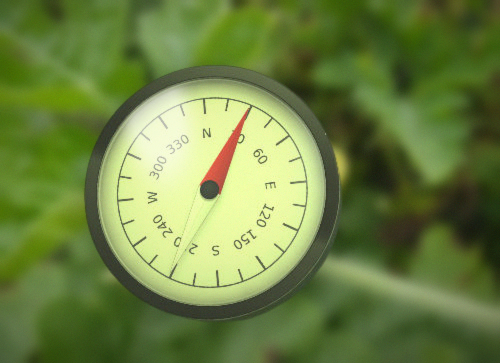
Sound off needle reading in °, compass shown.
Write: 30 °
